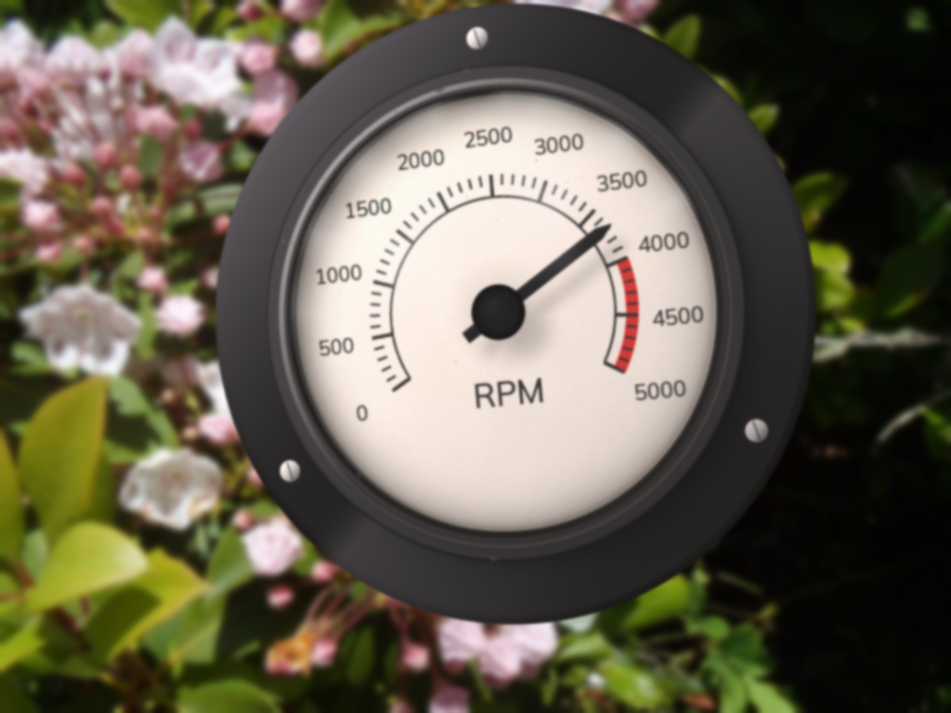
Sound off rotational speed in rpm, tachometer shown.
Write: 3700 rpm
